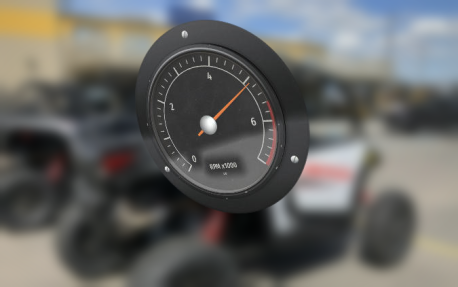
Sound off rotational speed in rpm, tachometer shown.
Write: 5100 rpm
